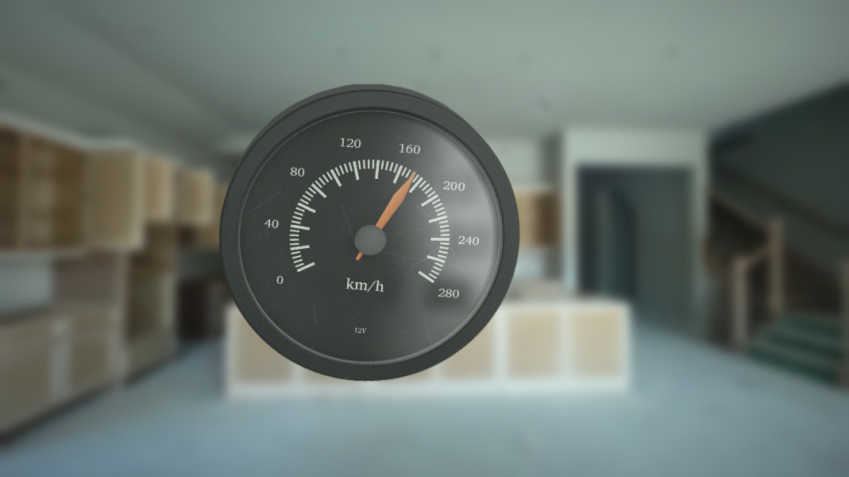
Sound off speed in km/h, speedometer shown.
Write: 172 km/h
